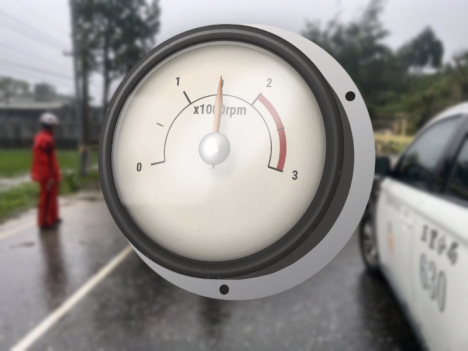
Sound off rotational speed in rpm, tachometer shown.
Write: 1500 rpm
